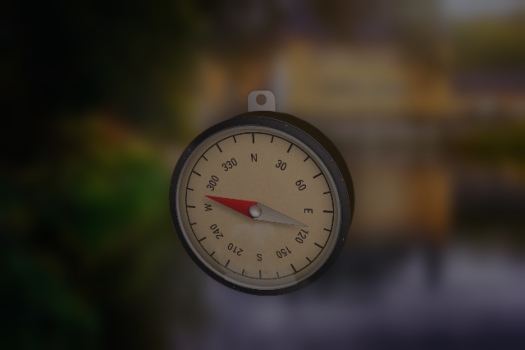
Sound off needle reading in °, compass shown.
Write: 285 °
